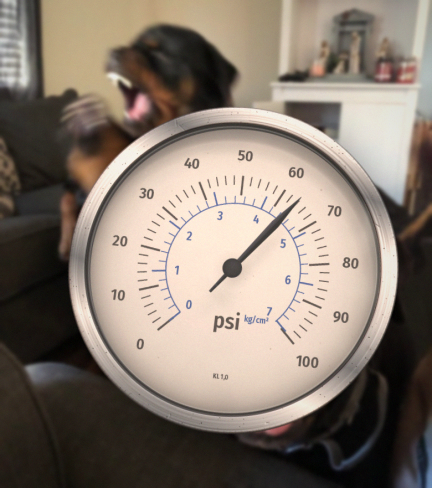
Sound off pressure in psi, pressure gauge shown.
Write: 64 psi
